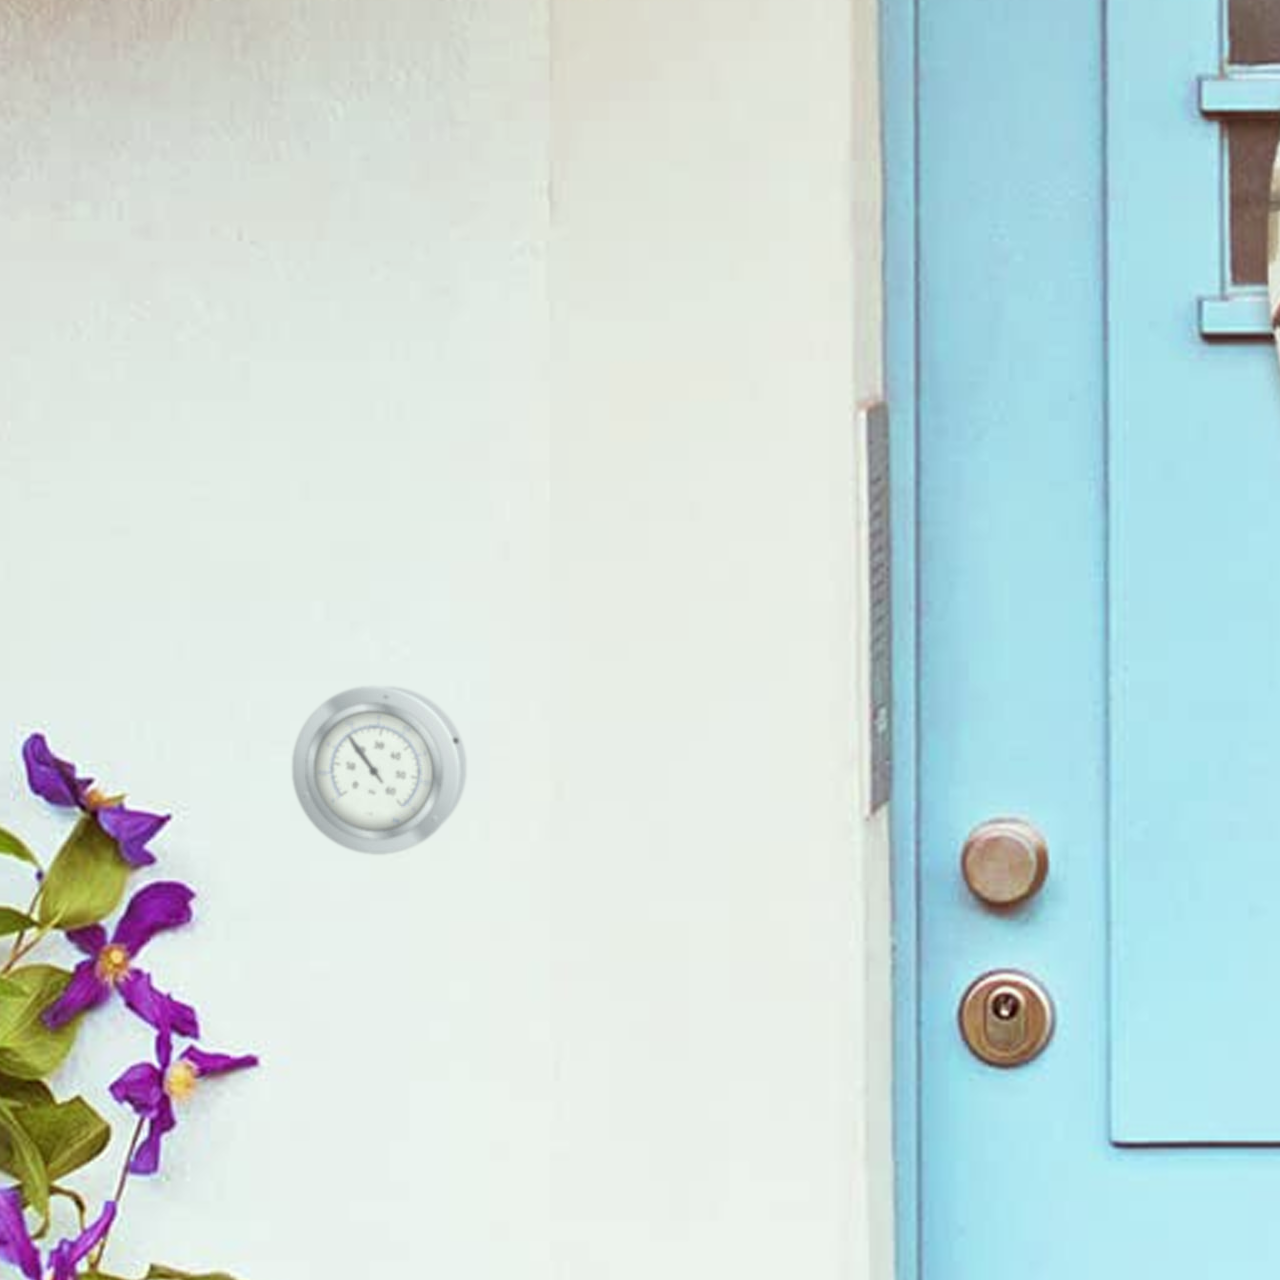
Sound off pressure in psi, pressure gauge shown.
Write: 20 psi
